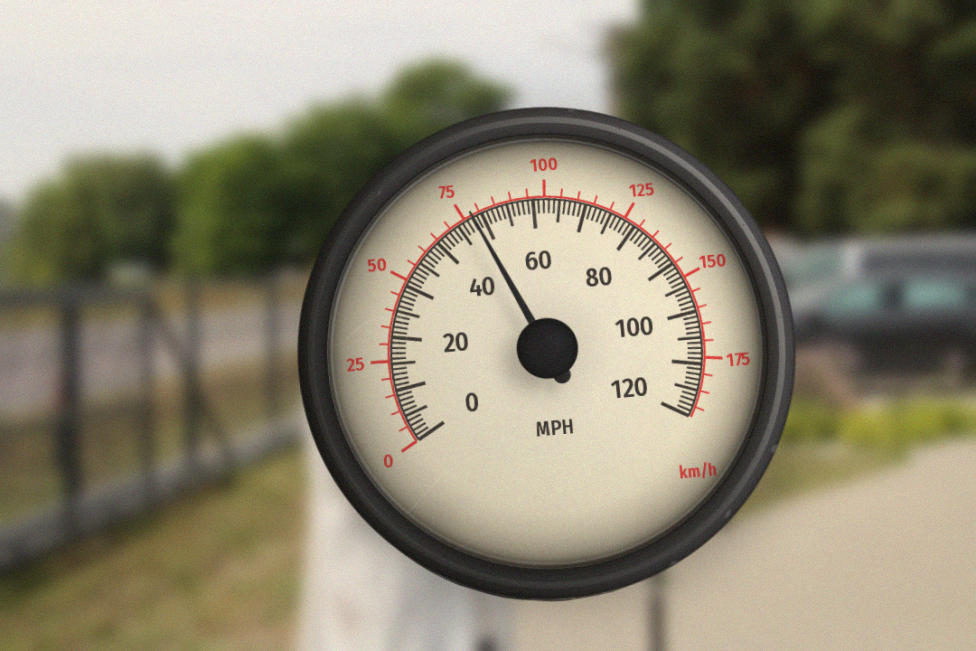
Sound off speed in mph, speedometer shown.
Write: 48 mph
